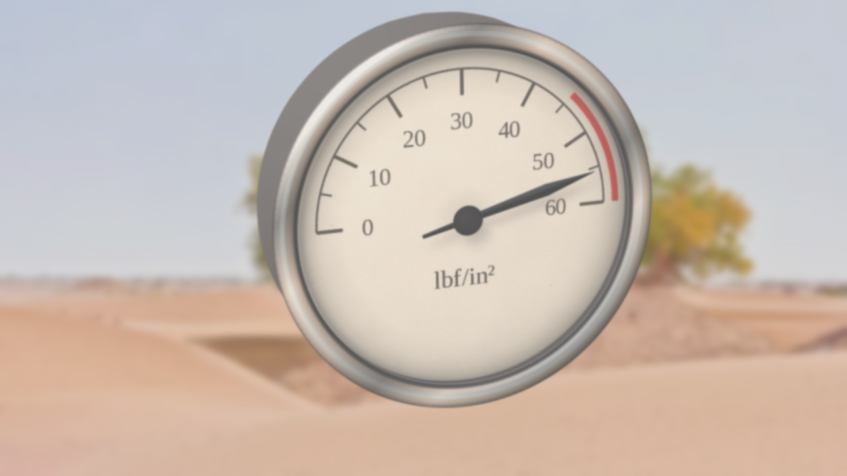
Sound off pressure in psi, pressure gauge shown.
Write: 55 psi
